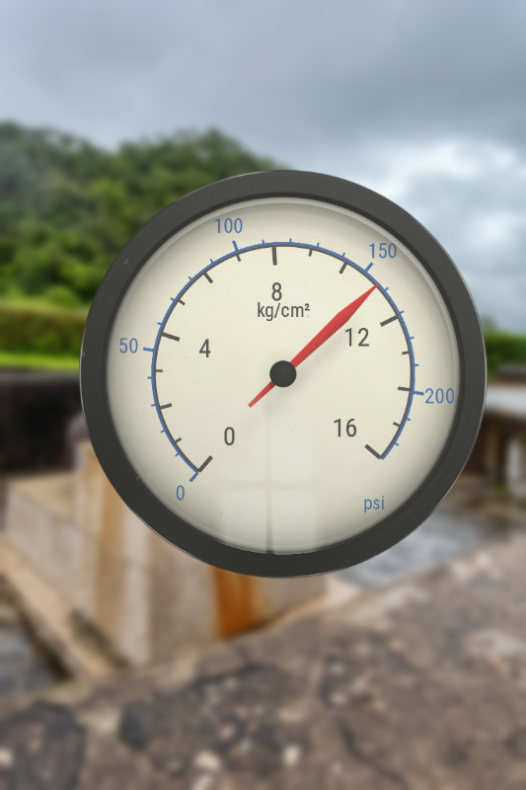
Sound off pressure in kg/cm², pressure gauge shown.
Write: 11 kg/cm²
